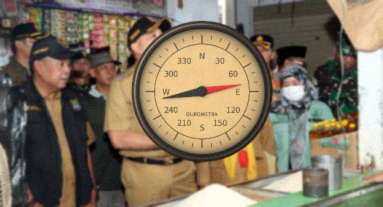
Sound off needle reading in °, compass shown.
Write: 80 °
